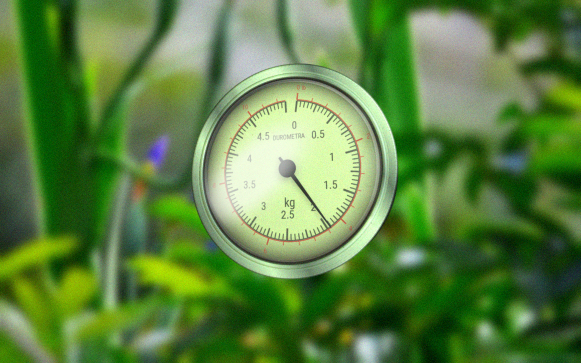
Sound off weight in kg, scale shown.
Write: 1.95 kg
